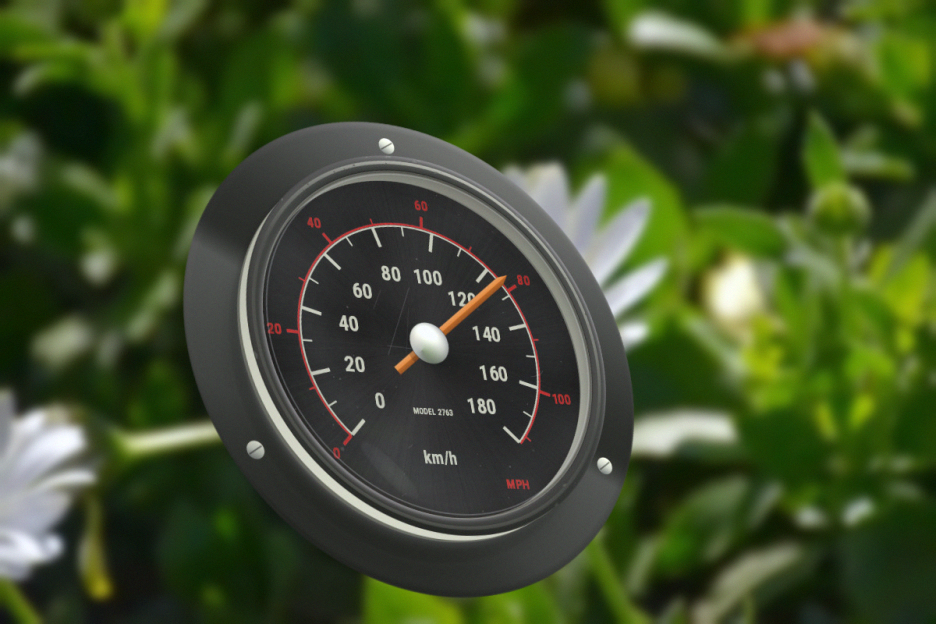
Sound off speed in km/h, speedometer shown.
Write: 125 km/h
